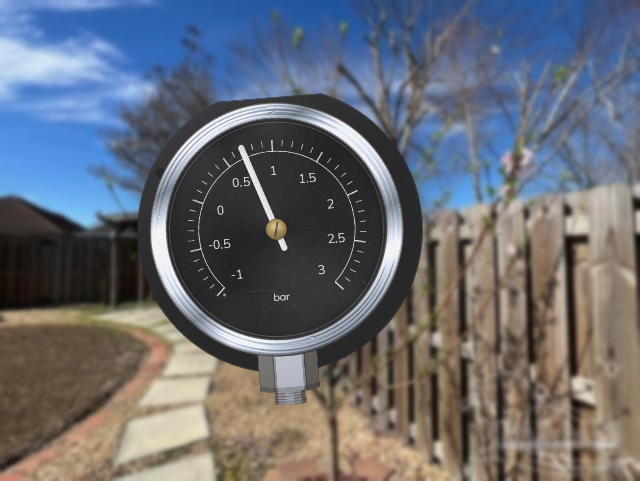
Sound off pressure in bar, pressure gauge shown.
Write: 0.7 bar
